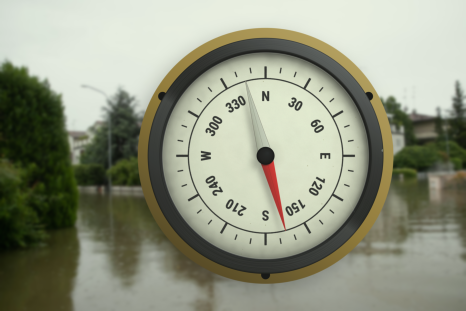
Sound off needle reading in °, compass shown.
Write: 165 °
